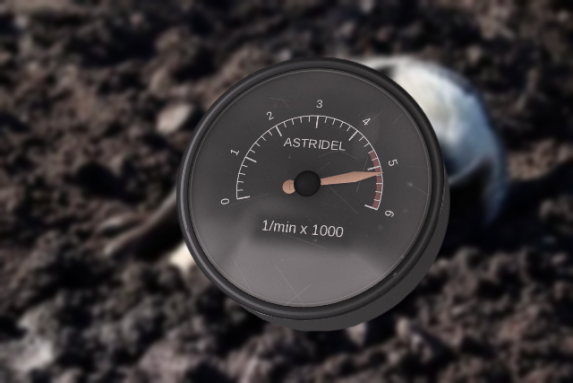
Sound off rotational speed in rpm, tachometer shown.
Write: 5200 rpm
